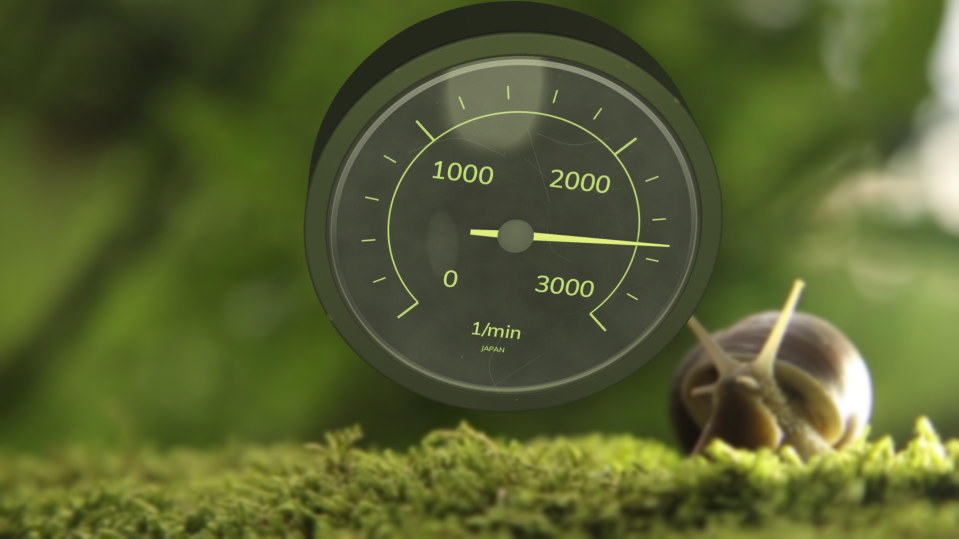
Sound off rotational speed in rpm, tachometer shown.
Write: 2500 rpm
